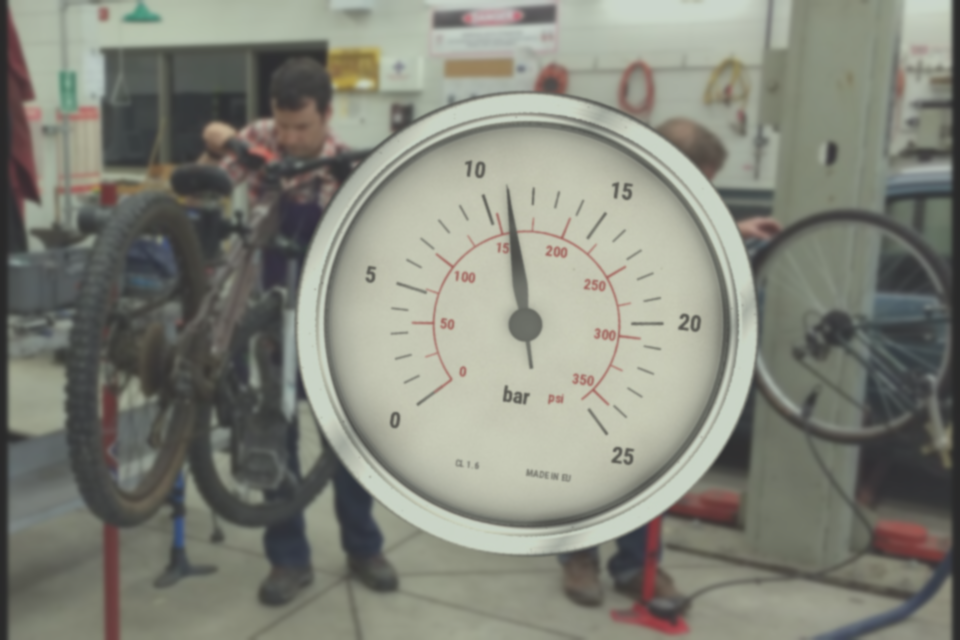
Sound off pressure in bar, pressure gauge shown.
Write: 11 bar
